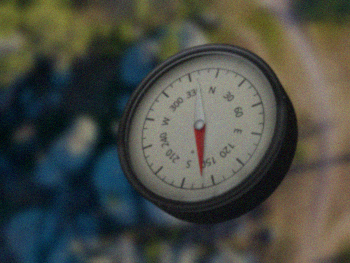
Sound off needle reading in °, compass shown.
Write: 160 °
